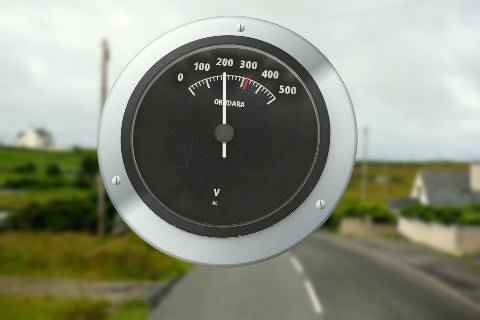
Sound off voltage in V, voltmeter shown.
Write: 200 V
